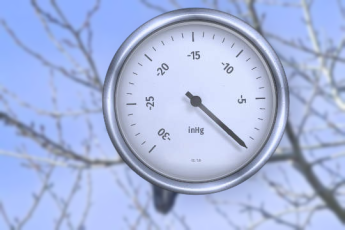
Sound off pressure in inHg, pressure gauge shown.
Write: 0 inHg
